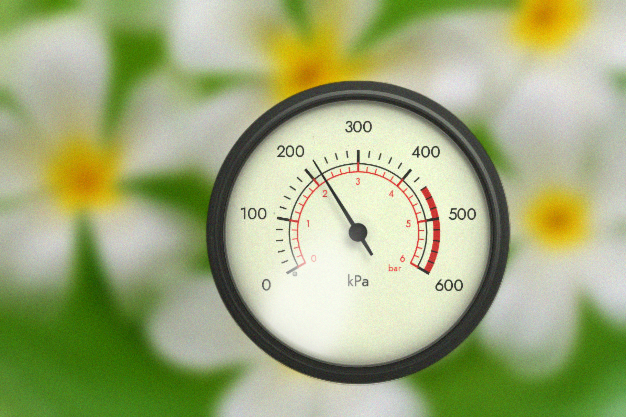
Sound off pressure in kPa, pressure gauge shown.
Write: 220 kPa
